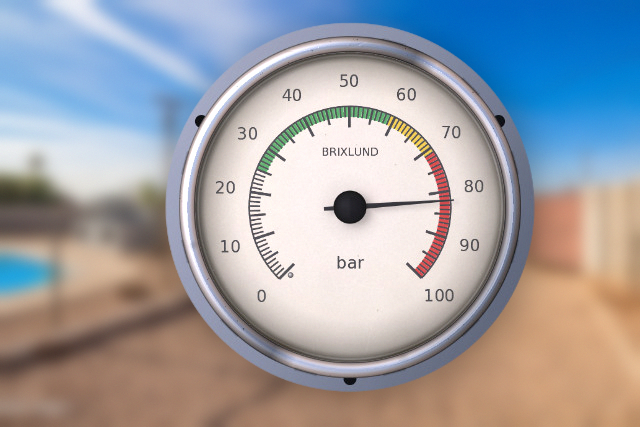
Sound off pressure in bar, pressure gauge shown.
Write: 82 bar
